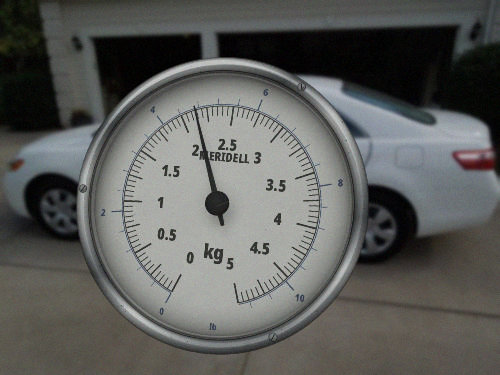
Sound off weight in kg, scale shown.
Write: 2.15 kg
